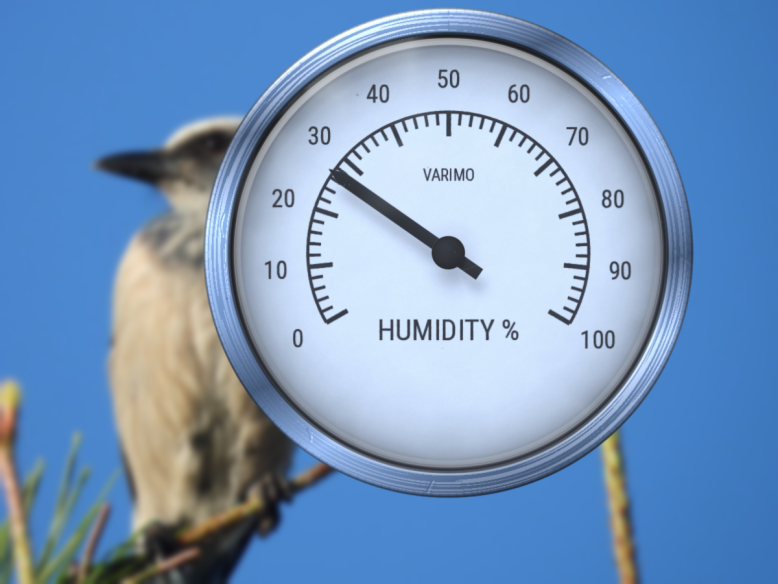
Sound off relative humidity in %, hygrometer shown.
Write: 27 %
